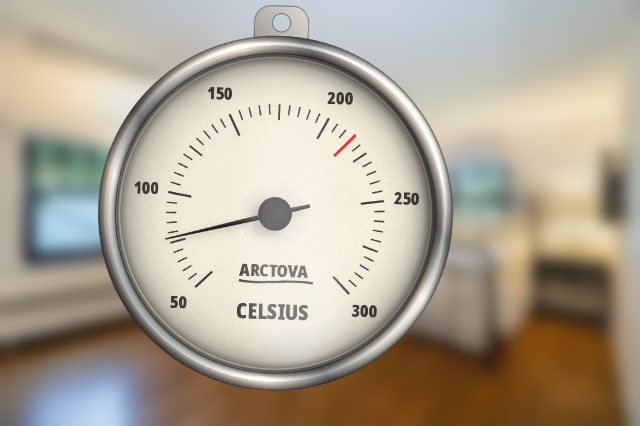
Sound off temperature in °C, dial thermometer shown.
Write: 77.5 °C
